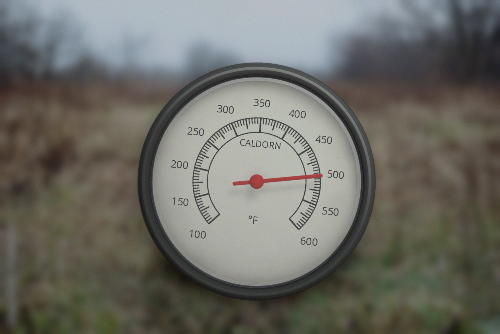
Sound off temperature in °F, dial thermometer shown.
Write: 500 °F
